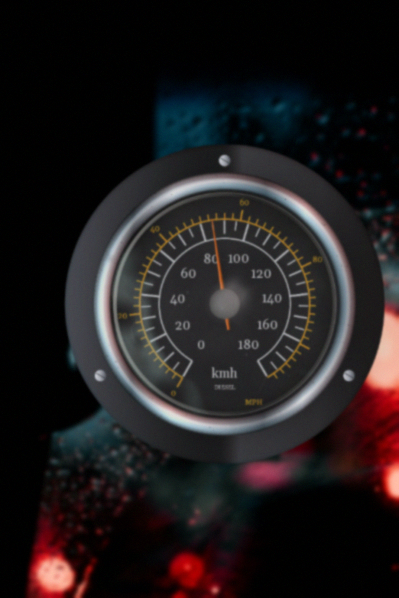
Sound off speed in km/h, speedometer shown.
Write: 85 km/h
